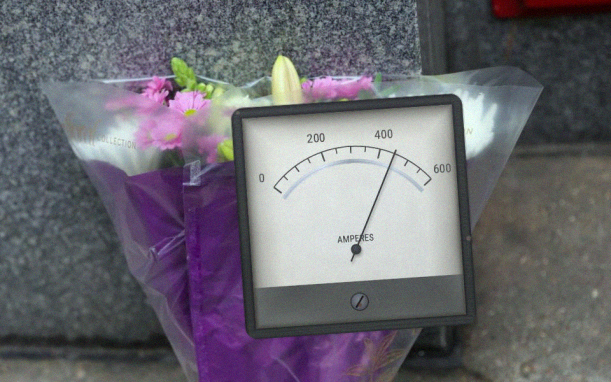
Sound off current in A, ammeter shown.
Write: 450 A
